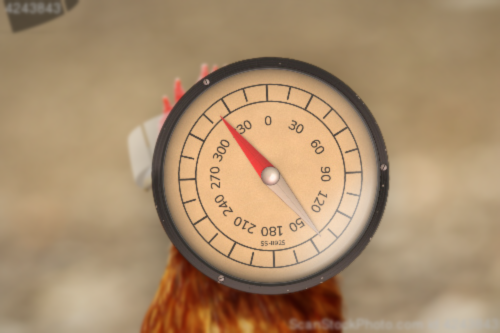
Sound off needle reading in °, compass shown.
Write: 322.5 °
